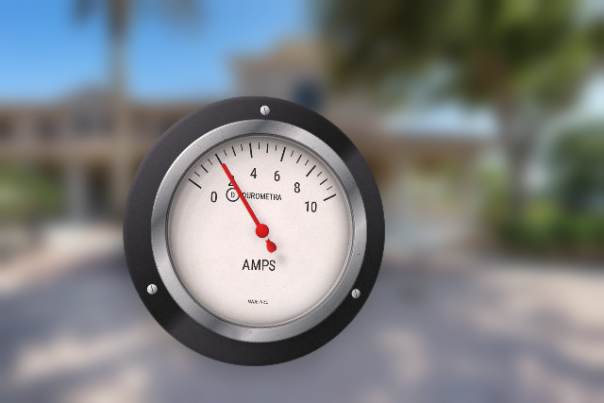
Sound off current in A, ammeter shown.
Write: 2 A
